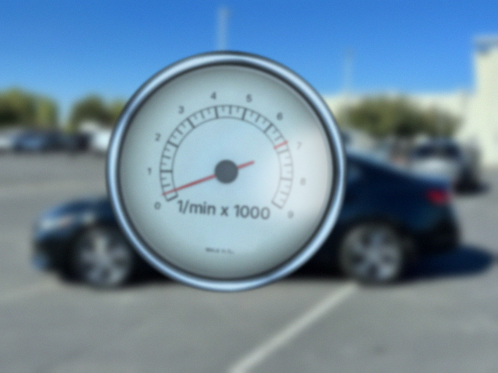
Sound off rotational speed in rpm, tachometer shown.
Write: 250 rpm
